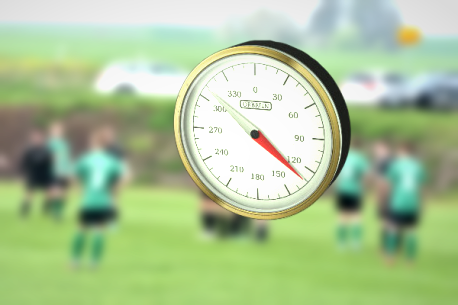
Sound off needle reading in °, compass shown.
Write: 130 °
